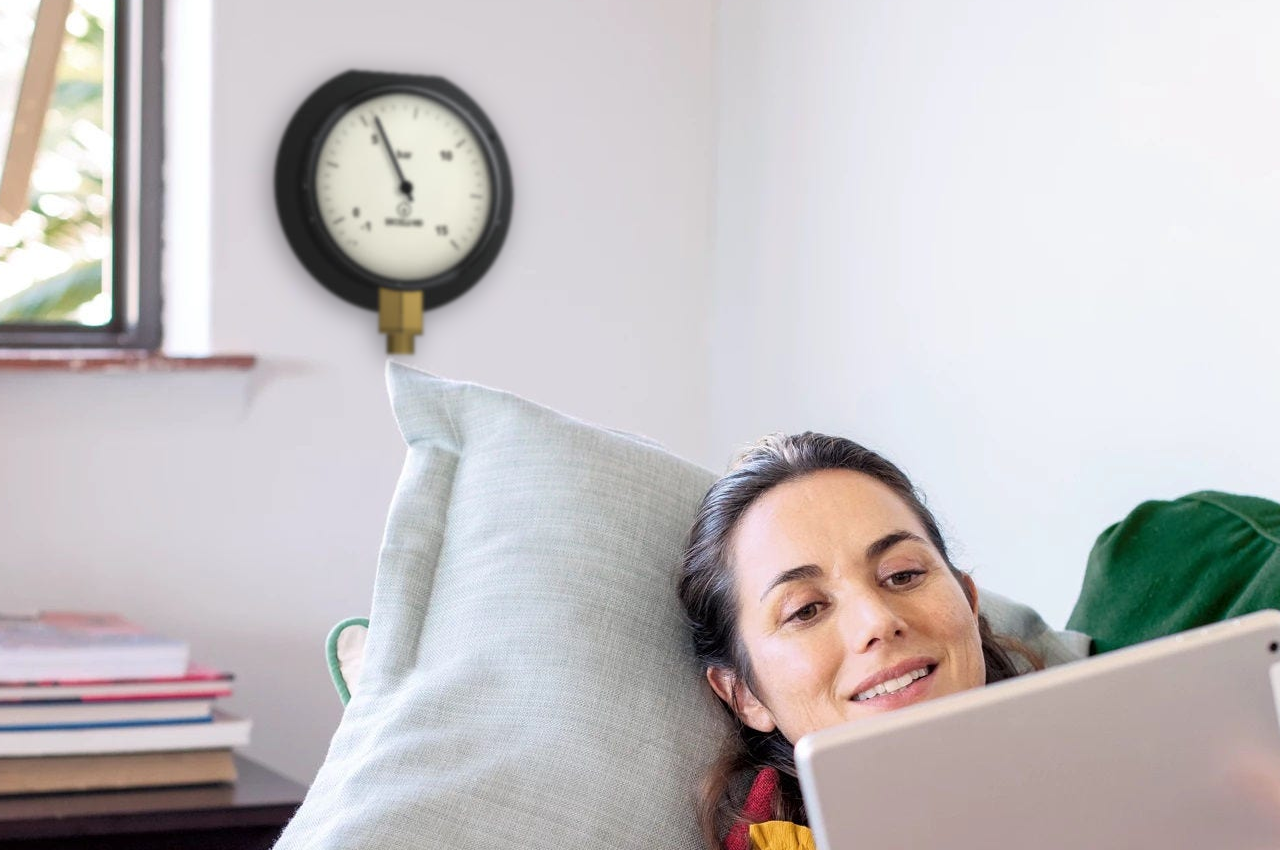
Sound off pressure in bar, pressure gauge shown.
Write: 5.5 bar
